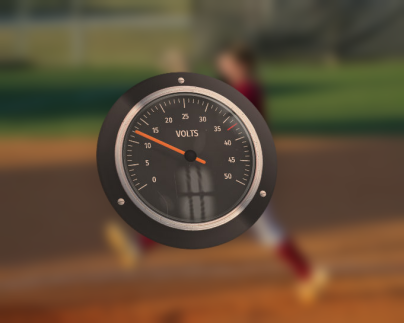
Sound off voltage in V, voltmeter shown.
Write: 12 V
